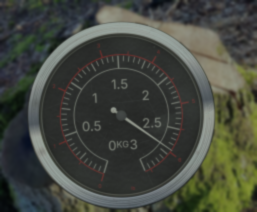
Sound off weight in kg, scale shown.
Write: 2.7 kg
